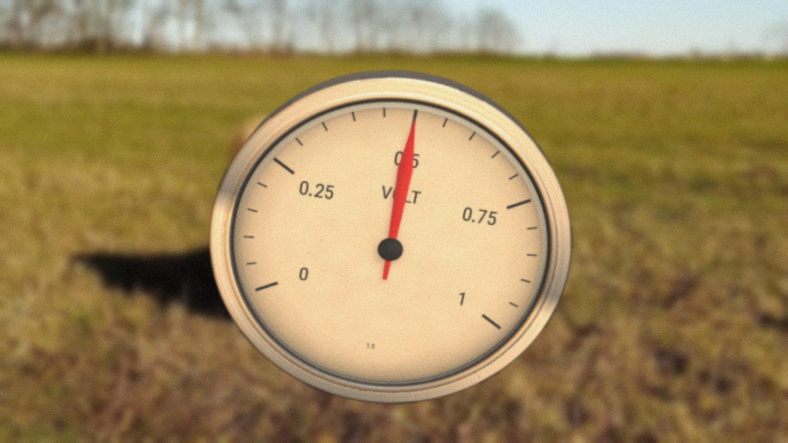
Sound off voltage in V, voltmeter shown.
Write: 0.5 V
